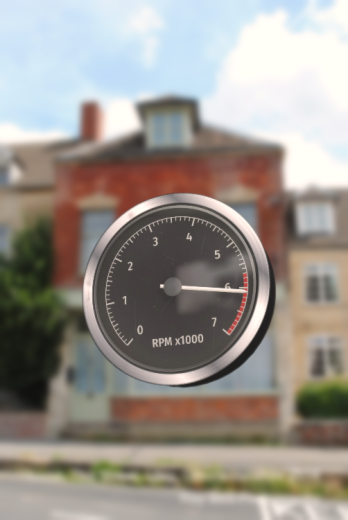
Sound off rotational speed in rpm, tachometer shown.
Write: 6100 rpm
